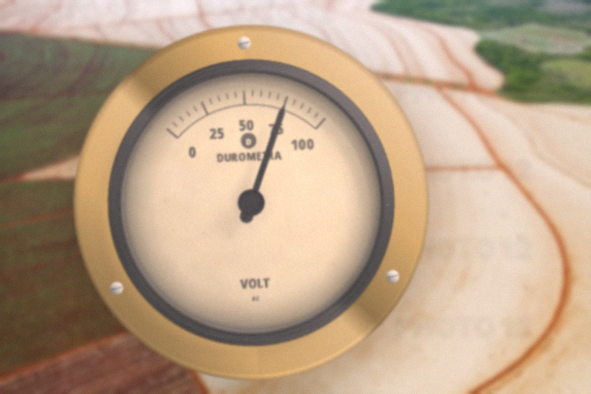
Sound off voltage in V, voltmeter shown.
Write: 75 V
